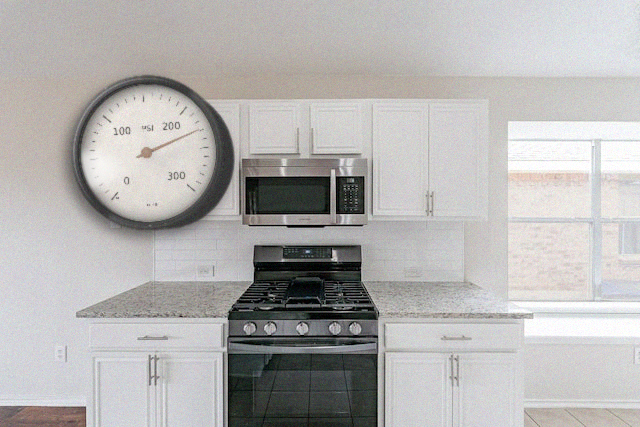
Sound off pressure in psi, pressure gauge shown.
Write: 230 psi
